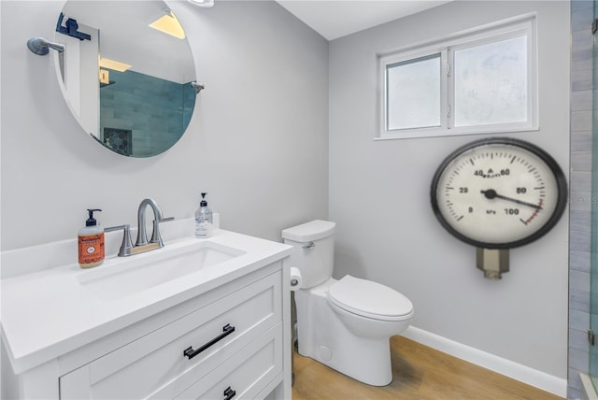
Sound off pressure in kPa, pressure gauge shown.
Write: 90 kPa
